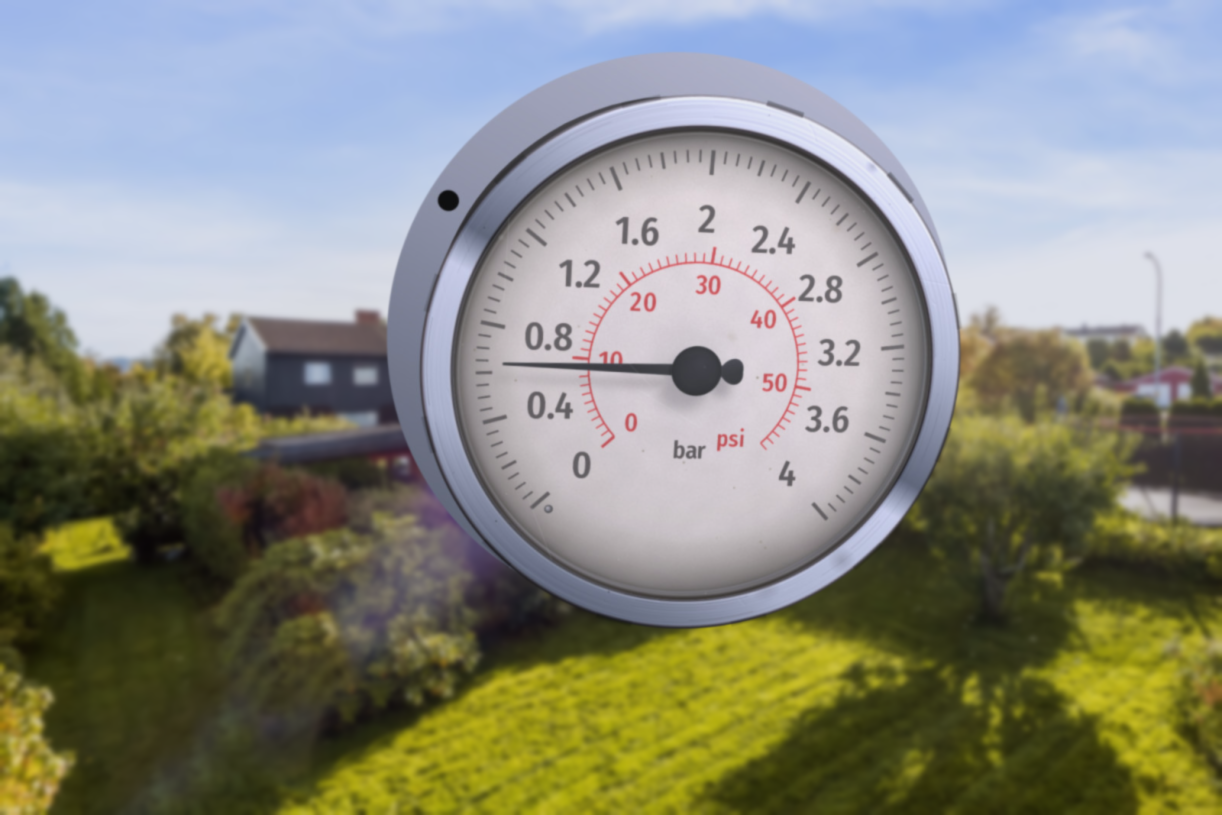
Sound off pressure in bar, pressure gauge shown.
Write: 0.65 bar
